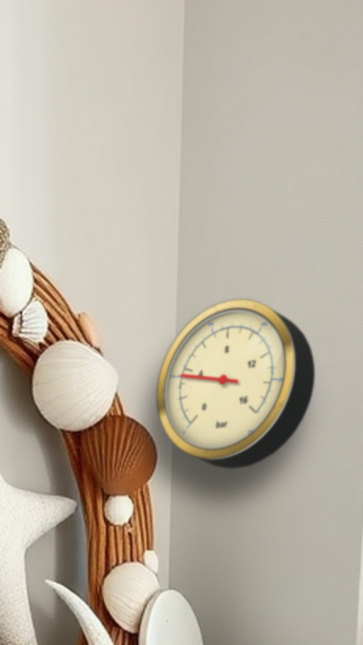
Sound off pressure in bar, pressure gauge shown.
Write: 3.5 bar
